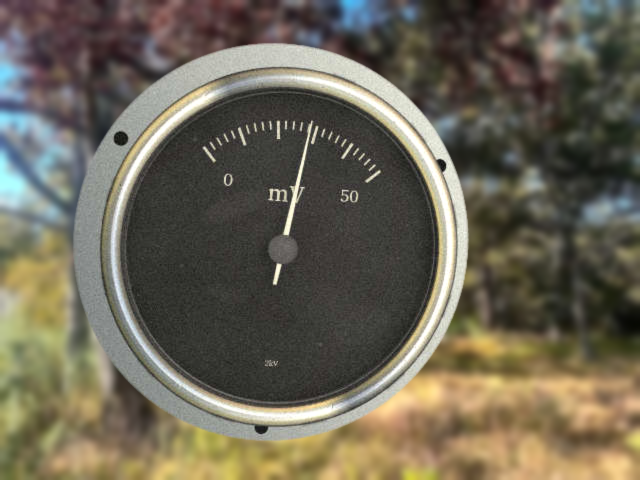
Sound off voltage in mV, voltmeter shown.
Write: 28 mV
